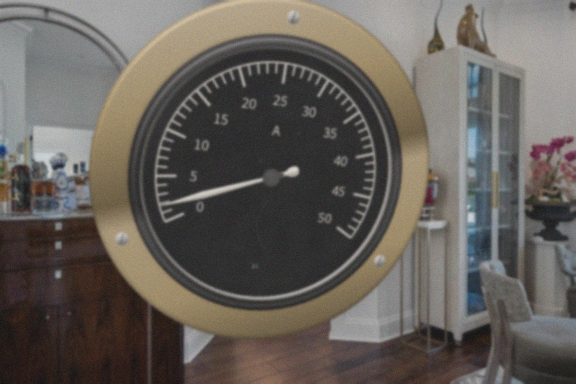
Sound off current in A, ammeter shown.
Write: 2 A
